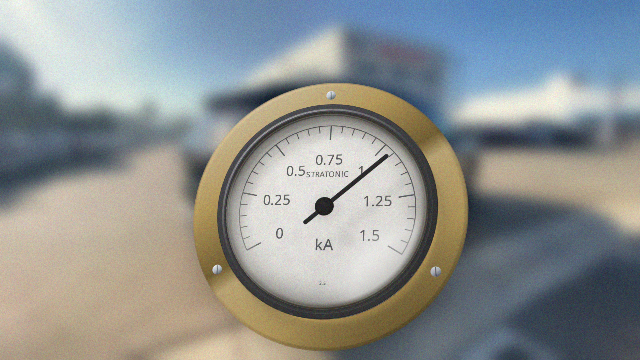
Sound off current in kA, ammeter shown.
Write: 1.05 kA
